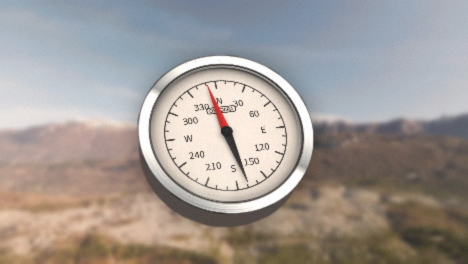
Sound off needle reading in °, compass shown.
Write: 350 °
